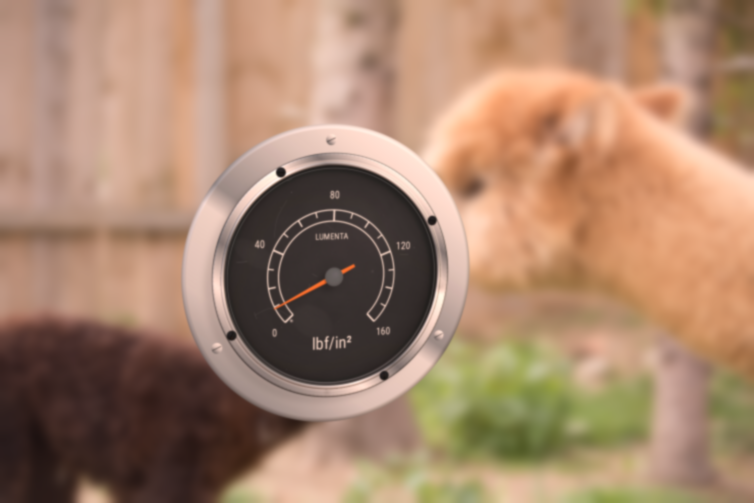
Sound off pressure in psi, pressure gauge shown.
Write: 10 psi
